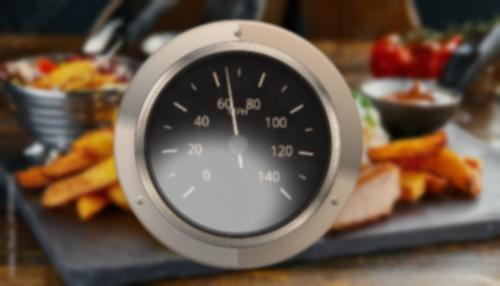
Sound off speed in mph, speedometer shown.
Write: 65 mph
